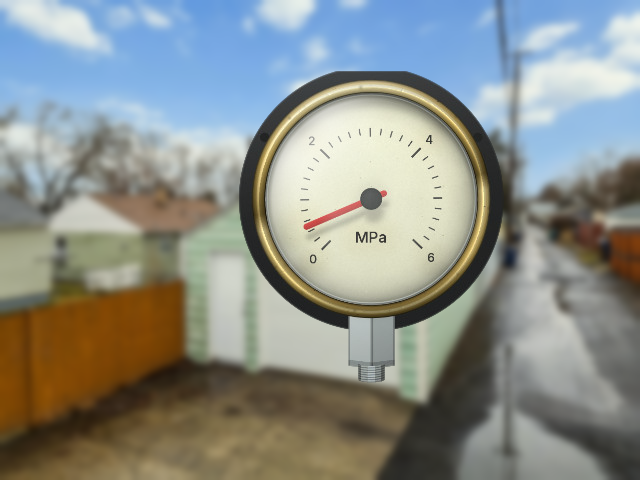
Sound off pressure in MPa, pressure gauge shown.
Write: 0.5 MPa
